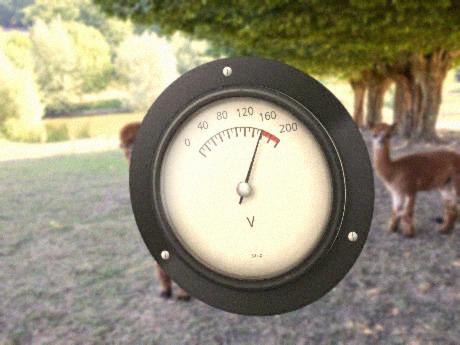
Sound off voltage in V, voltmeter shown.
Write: 160 V
